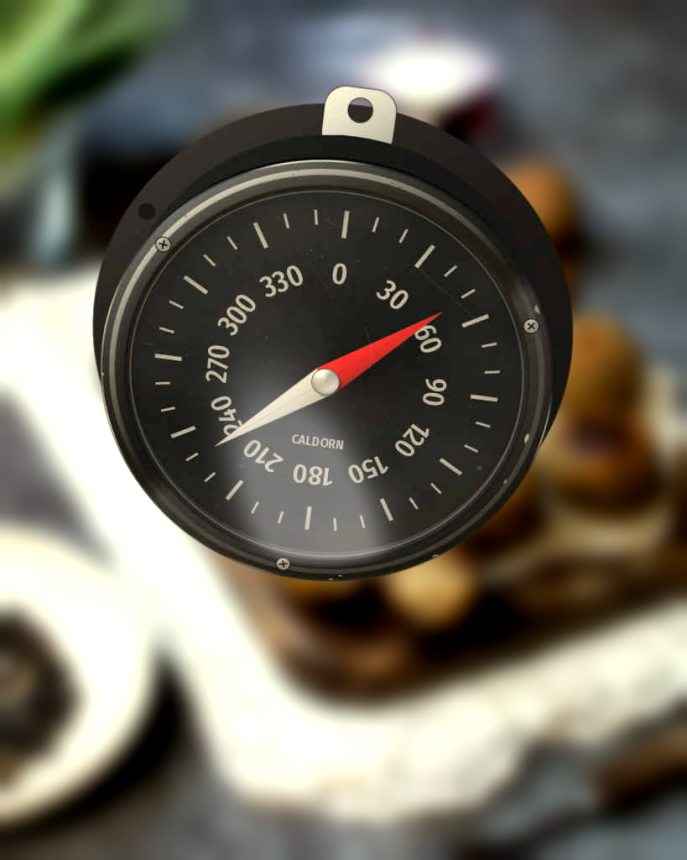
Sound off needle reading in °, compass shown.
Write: 50 °
